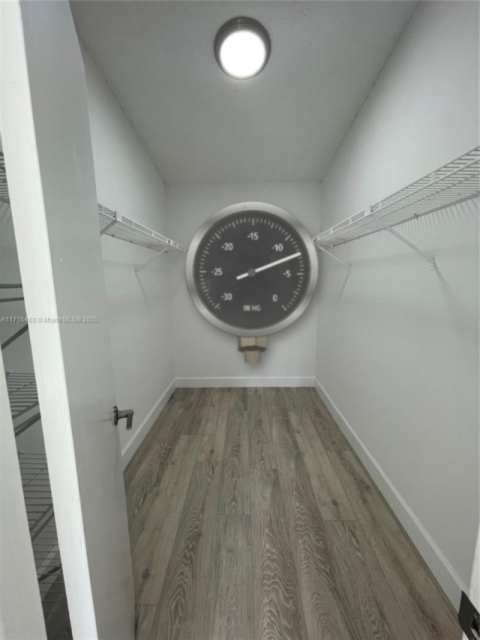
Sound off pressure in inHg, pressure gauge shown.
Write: -7.5 inHg
